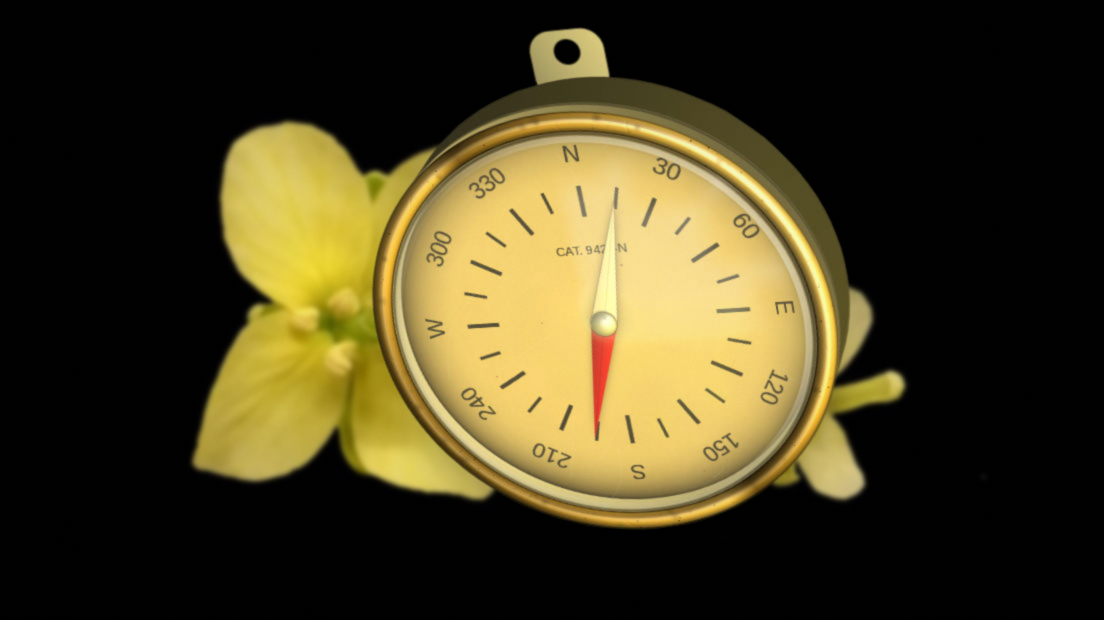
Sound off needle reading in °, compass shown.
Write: 195 °
